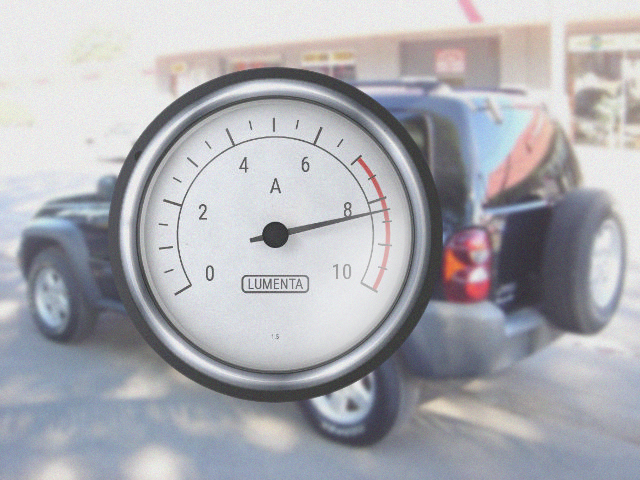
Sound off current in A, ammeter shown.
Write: 8.25 A
